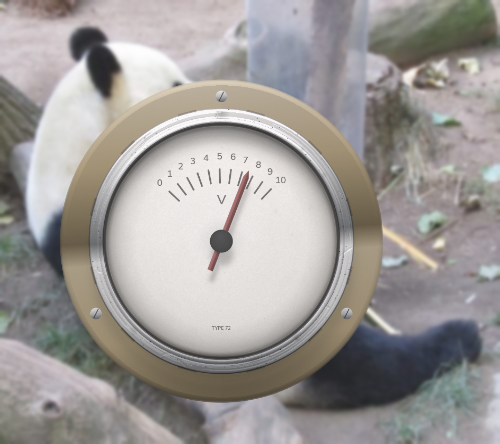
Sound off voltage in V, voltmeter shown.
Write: 7.5 V
